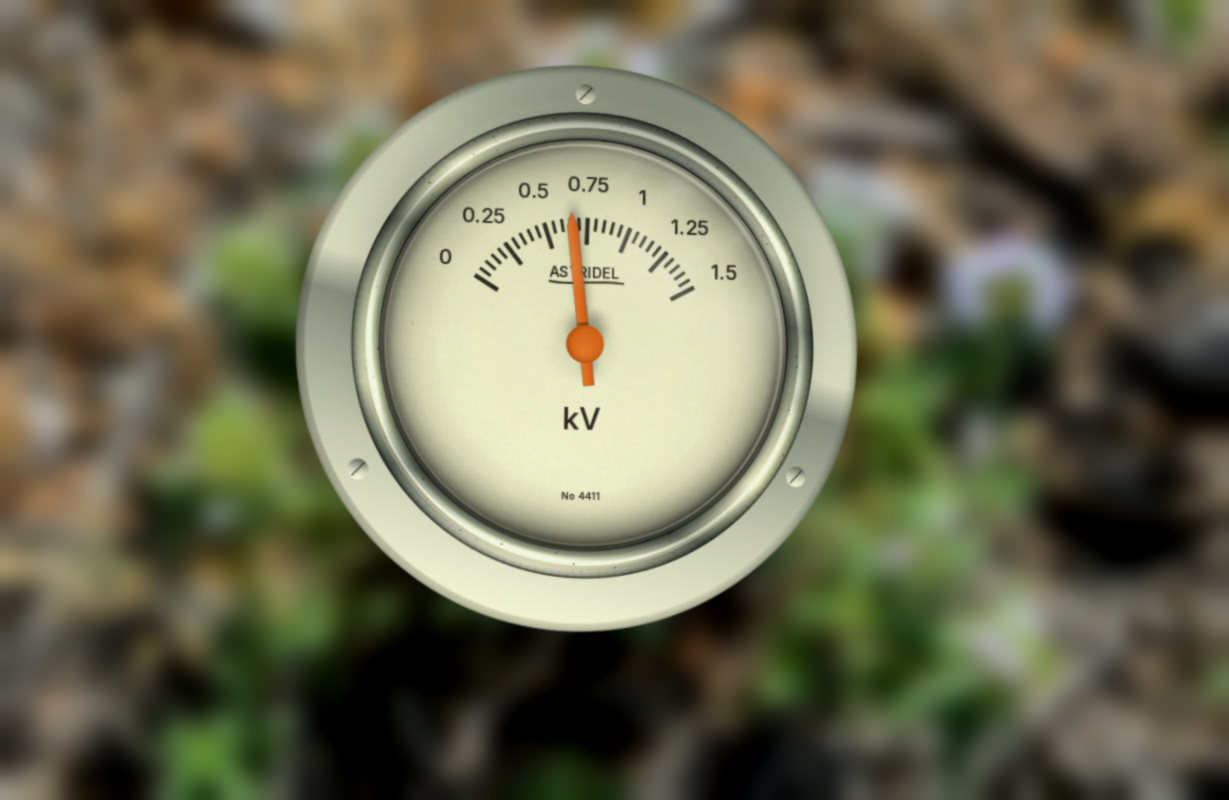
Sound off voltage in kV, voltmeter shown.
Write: 0.65 kV
